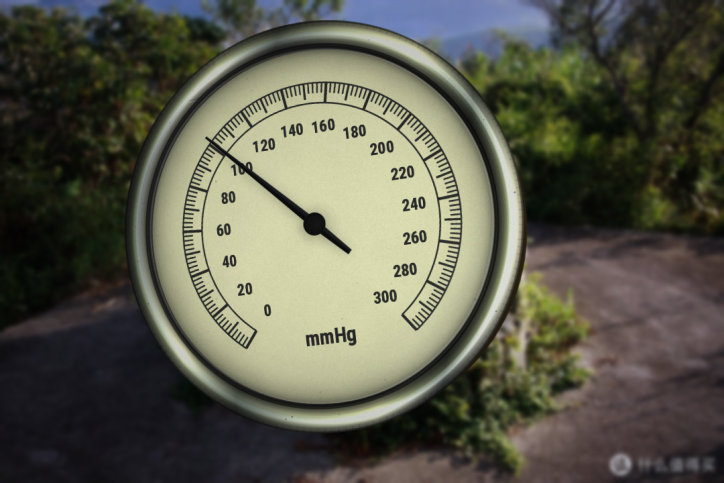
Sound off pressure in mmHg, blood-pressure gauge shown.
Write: 102 mmHg
